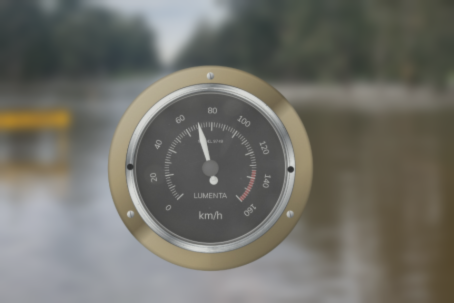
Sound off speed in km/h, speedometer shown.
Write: 70 km/h
